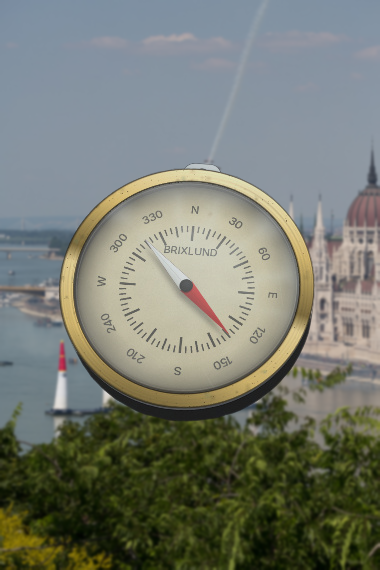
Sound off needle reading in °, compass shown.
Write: 135 °
